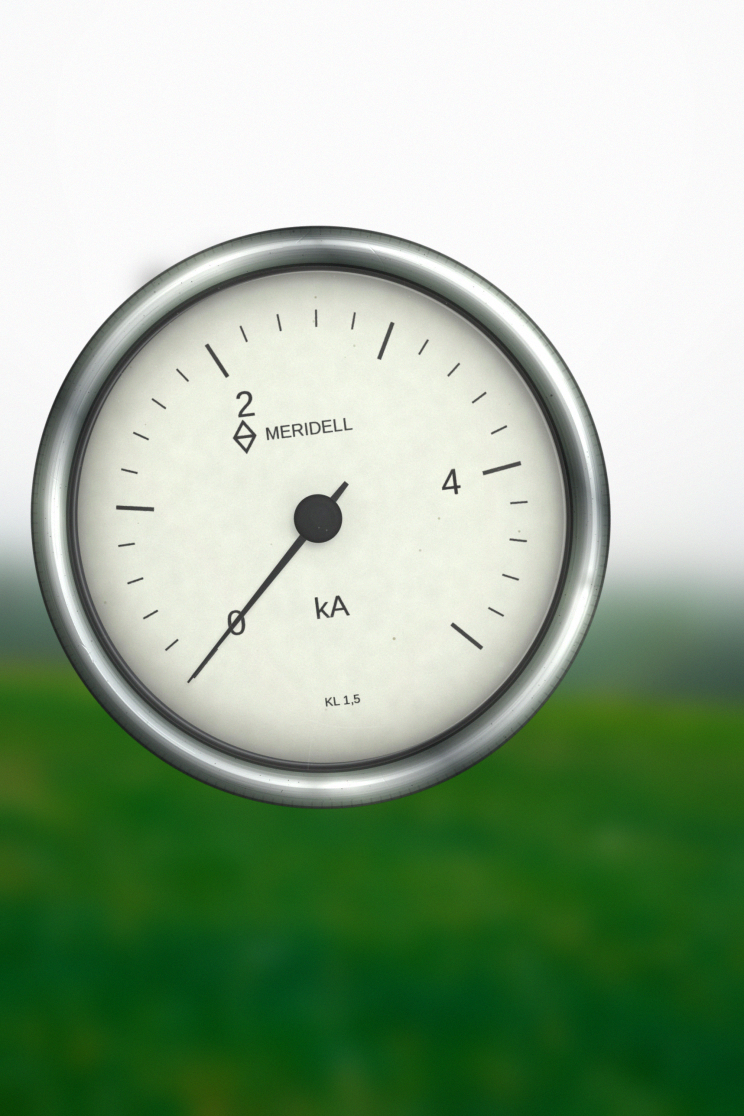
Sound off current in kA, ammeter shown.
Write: 0 kA
